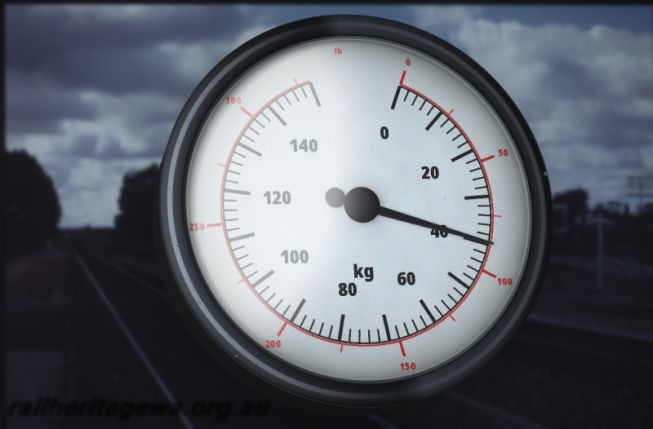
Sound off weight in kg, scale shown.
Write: 40 kg
